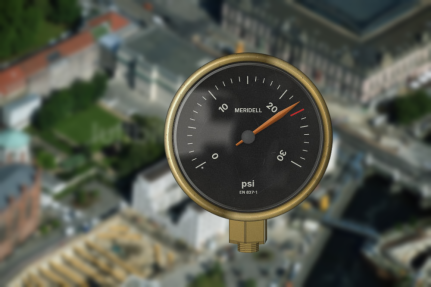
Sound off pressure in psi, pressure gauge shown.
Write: 22 psi
